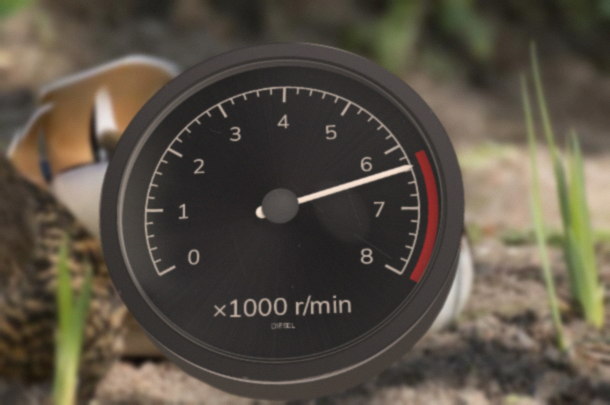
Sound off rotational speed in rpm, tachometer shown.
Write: 6400 rpm
